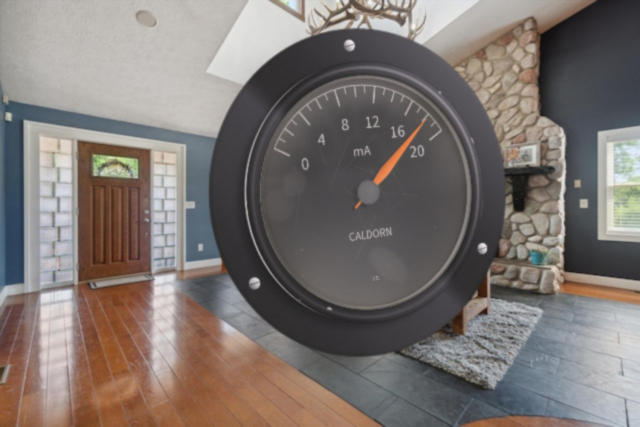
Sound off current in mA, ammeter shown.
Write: 18 mA
